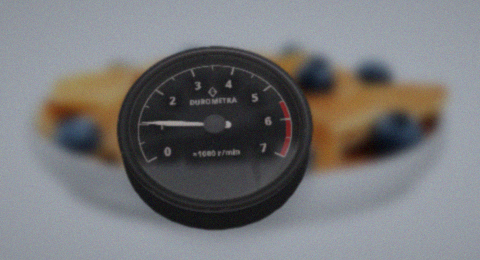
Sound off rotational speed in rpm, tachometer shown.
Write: 1000 rpm
